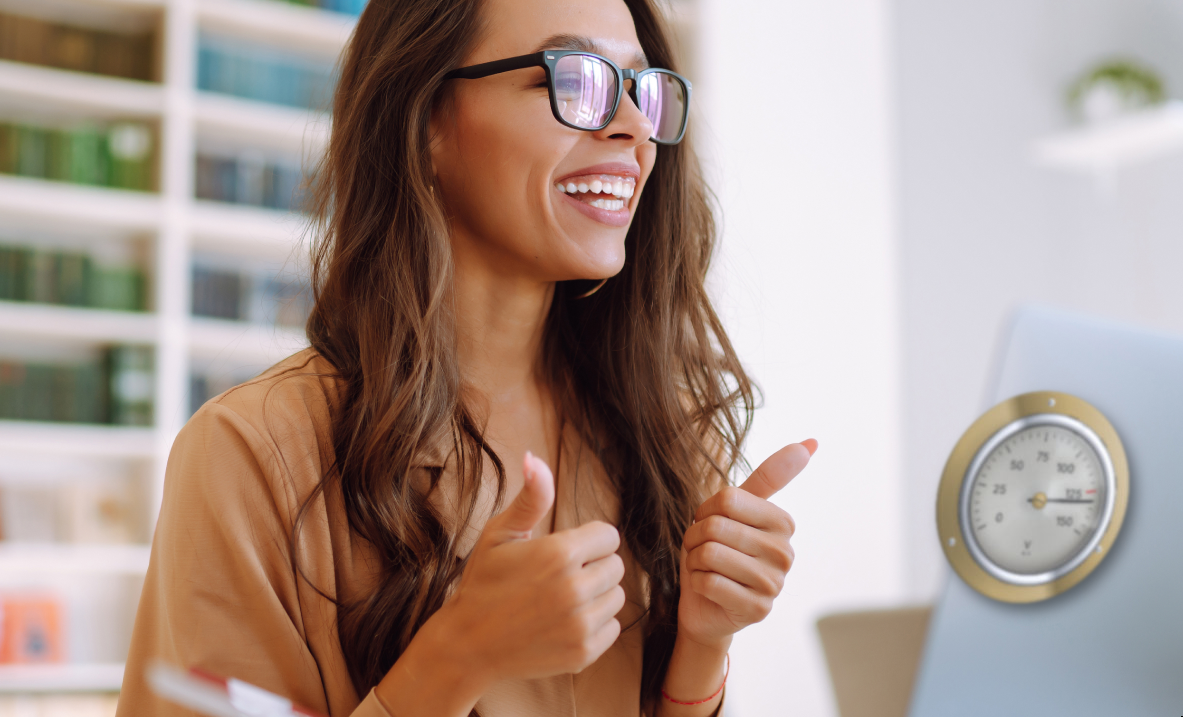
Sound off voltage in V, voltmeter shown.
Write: 130 V
